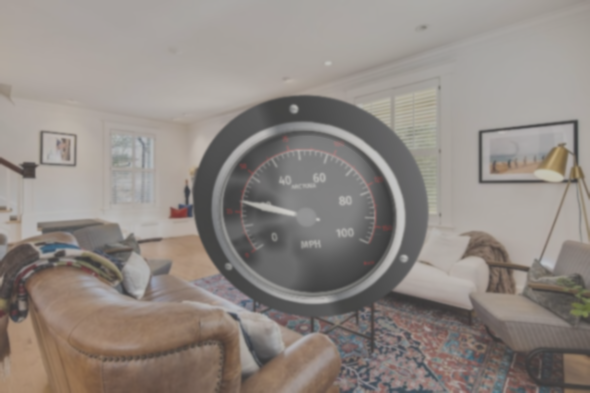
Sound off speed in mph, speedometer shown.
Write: 20 mph
